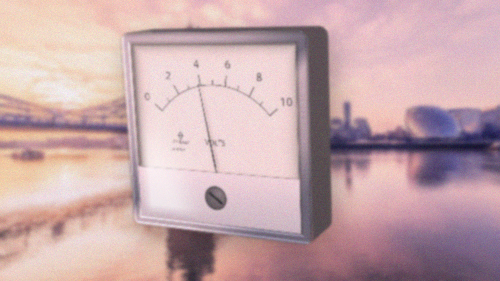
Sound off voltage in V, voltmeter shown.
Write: 4 V
